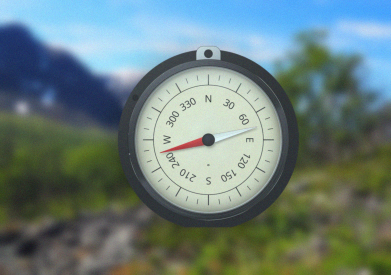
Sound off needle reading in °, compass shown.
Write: 255 °
